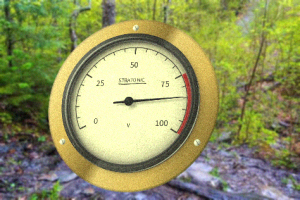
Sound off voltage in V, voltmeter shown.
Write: 85 V
